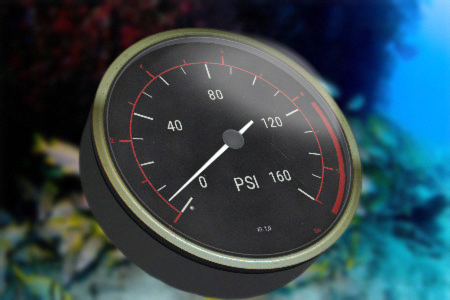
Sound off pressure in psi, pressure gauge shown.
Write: 5 psi
